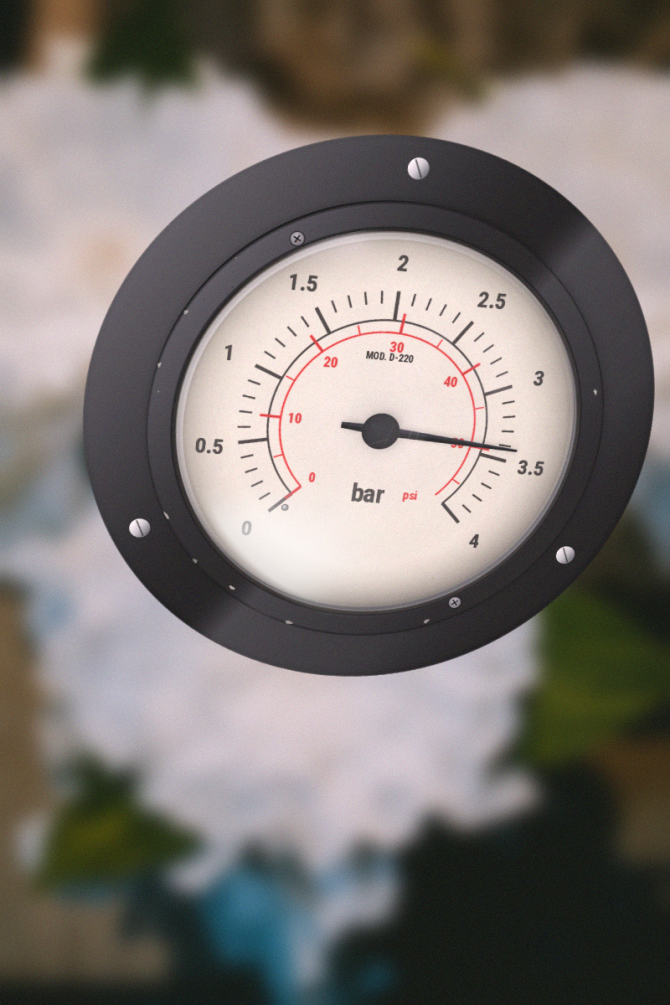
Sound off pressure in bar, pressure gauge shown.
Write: 3.4 bar
